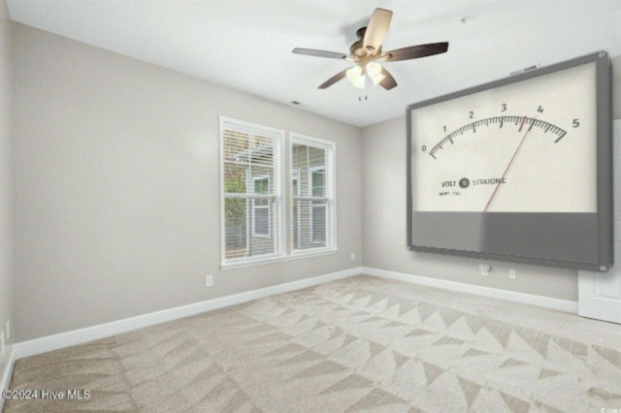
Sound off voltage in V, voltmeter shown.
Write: 4 V
